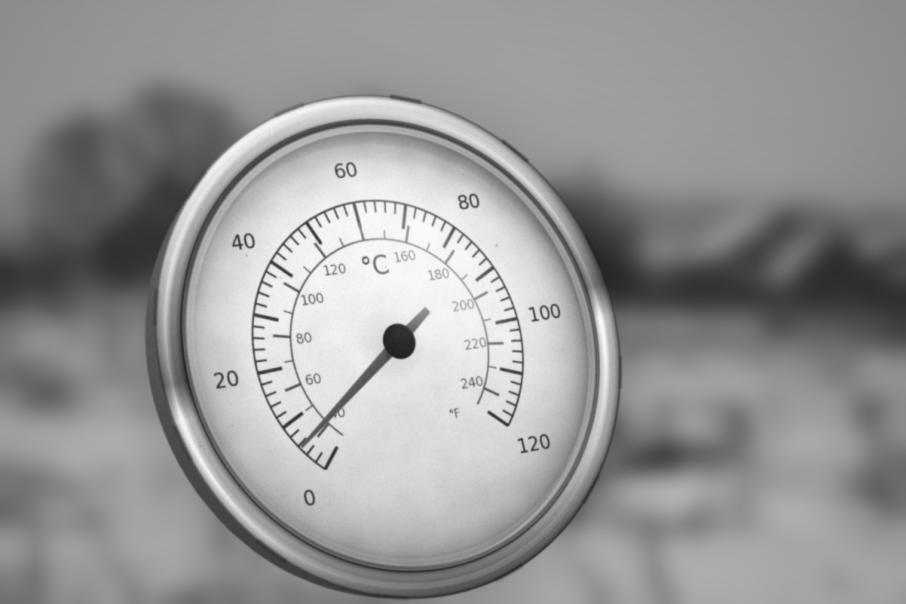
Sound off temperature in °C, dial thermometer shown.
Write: 6 °C
